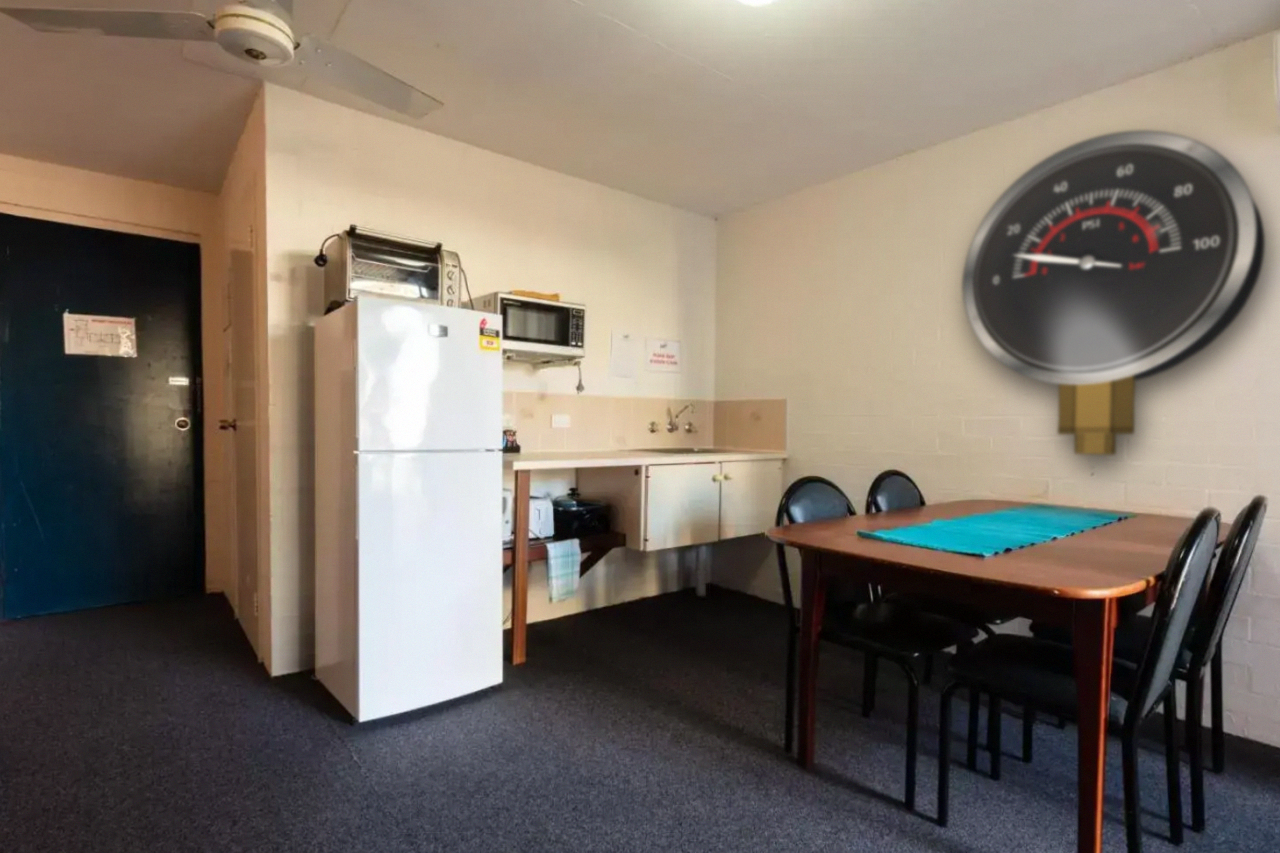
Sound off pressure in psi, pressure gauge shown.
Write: 10 psi
